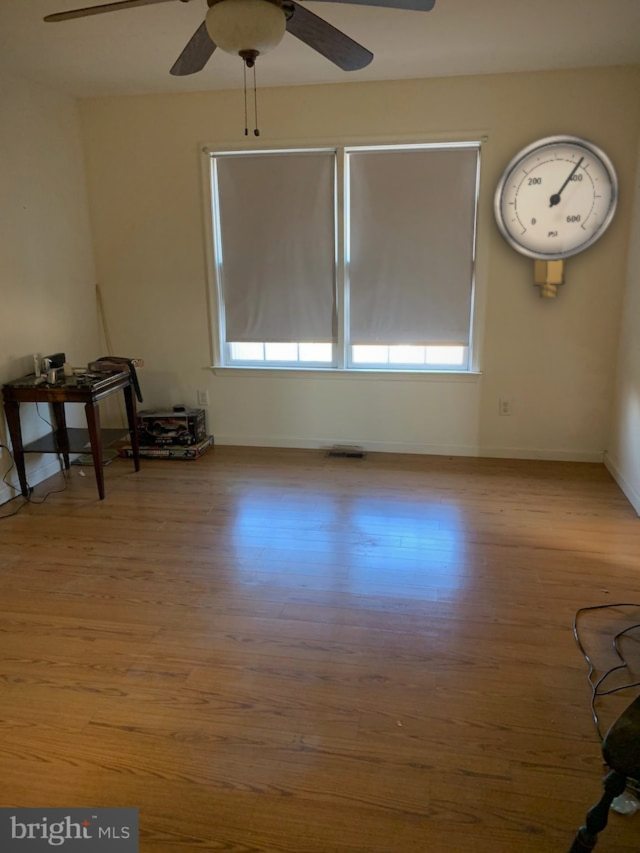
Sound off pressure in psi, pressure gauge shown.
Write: 375 psi
